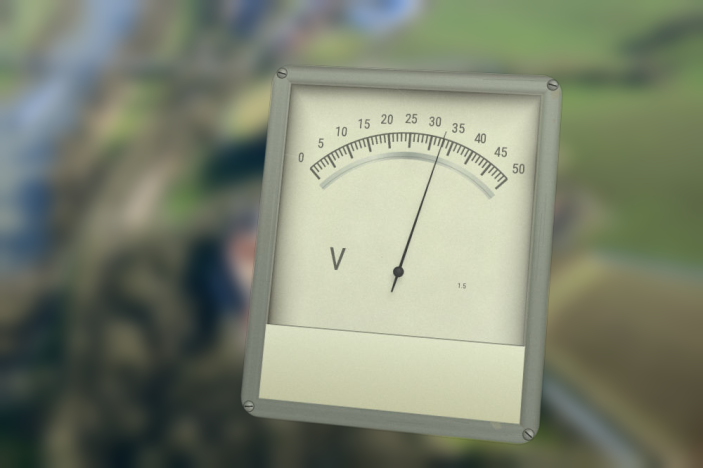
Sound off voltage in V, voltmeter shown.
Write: 33 V
